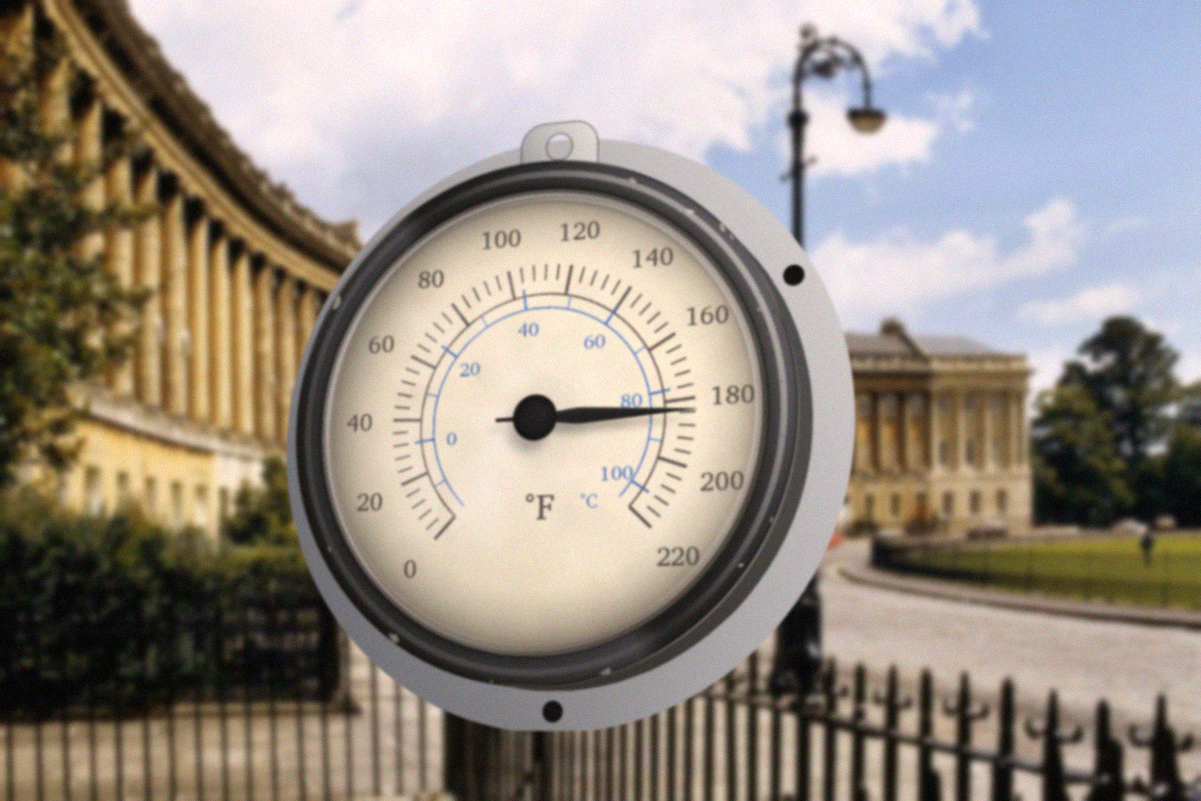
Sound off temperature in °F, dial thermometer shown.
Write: 184 °F
